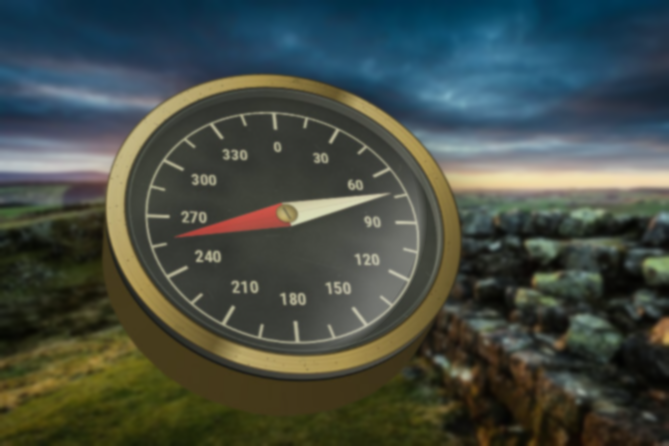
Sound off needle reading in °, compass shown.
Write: 255 °
